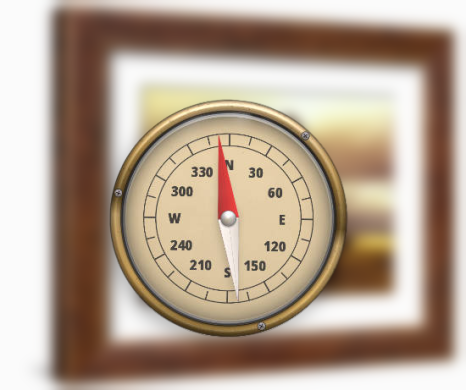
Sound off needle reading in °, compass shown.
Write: 352.5 °
